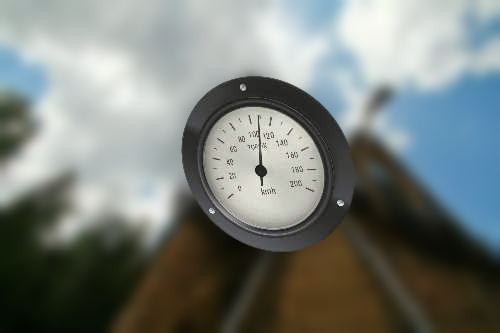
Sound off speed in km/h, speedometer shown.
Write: 110 km/h
